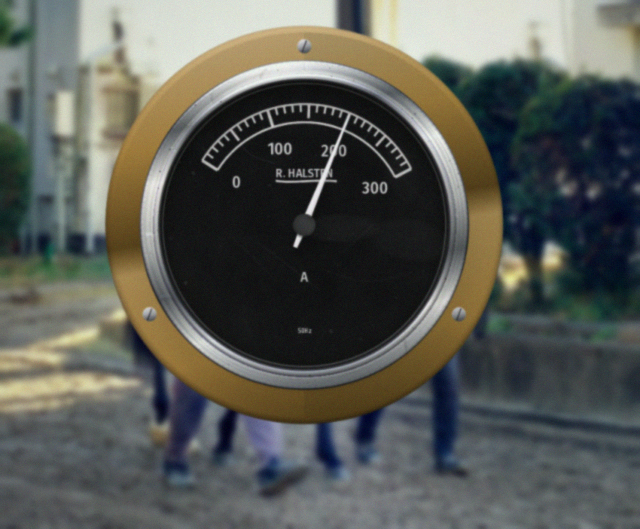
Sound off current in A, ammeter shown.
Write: 200 A
